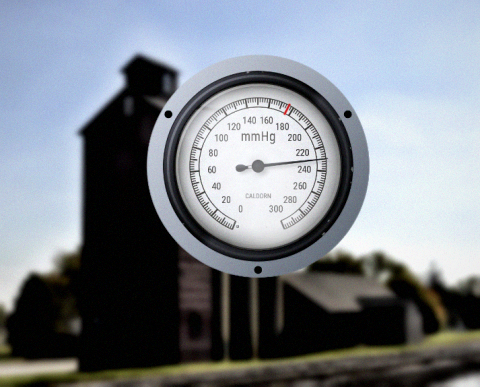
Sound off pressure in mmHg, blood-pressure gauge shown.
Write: 230 mmHg
